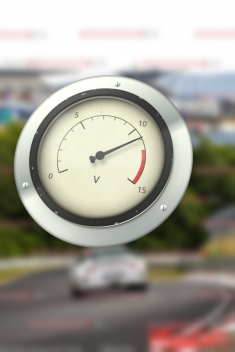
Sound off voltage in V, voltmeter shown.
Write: 11 V
